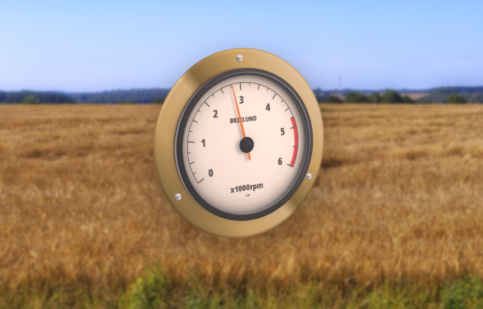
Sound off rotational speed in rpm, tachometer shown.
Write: 2750 rpm
